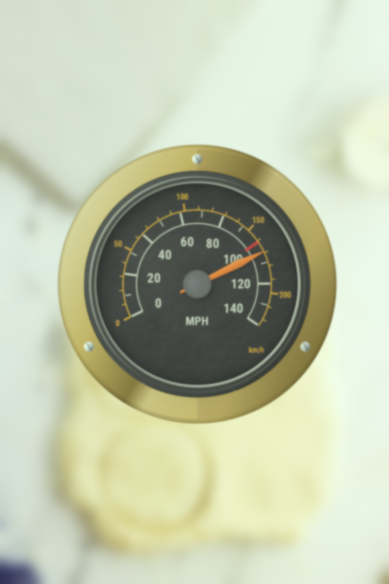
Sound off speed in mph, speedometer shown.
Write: 105 mph
